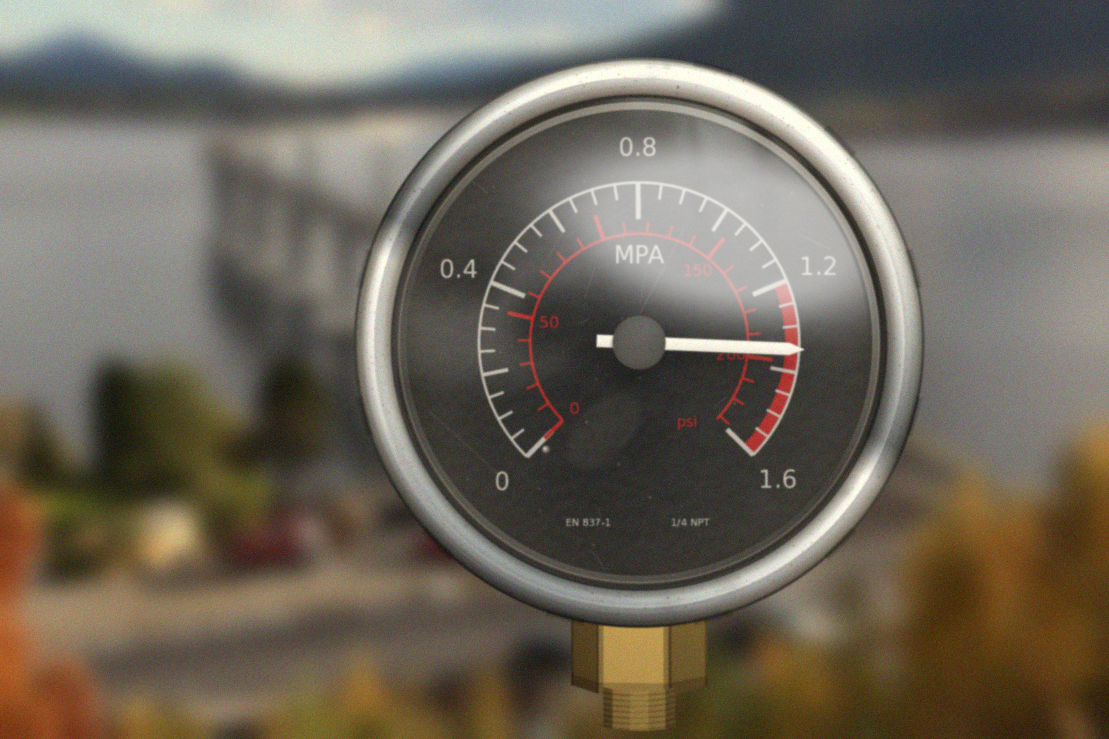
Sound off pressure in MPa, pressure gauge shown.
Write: 1.35 MPa
